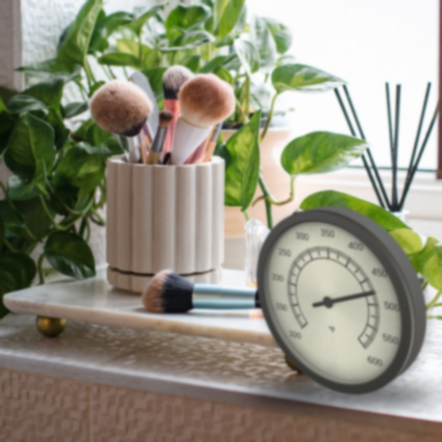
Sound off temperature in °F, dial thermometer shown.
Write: 475 °F
